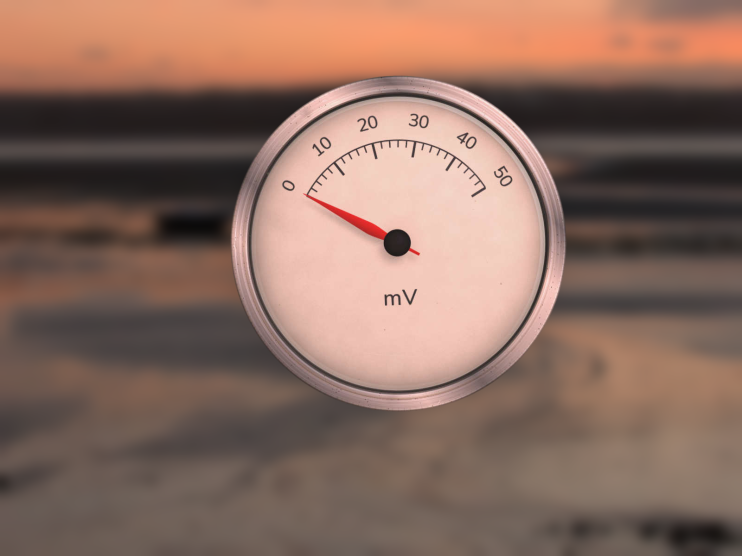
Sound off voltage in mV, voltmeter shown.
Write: 0 mV
